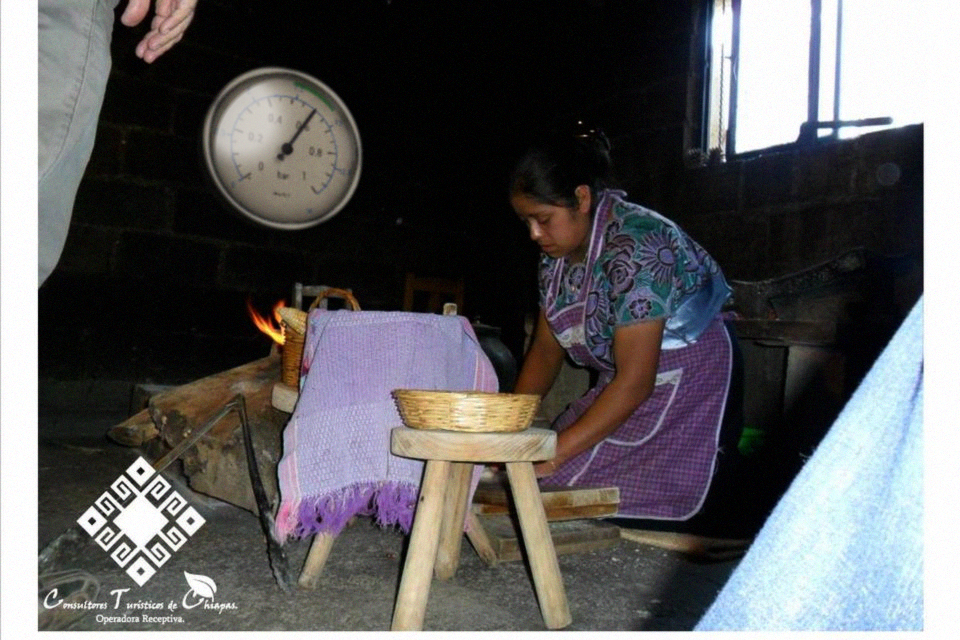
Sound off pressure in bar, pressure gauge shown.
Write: 0.6 bar
